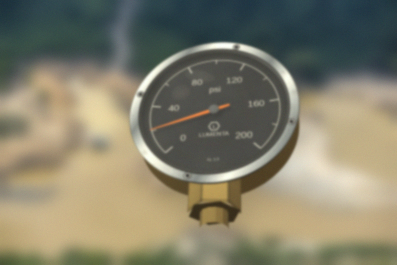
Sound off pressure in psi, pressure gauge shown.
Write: 20 psi
